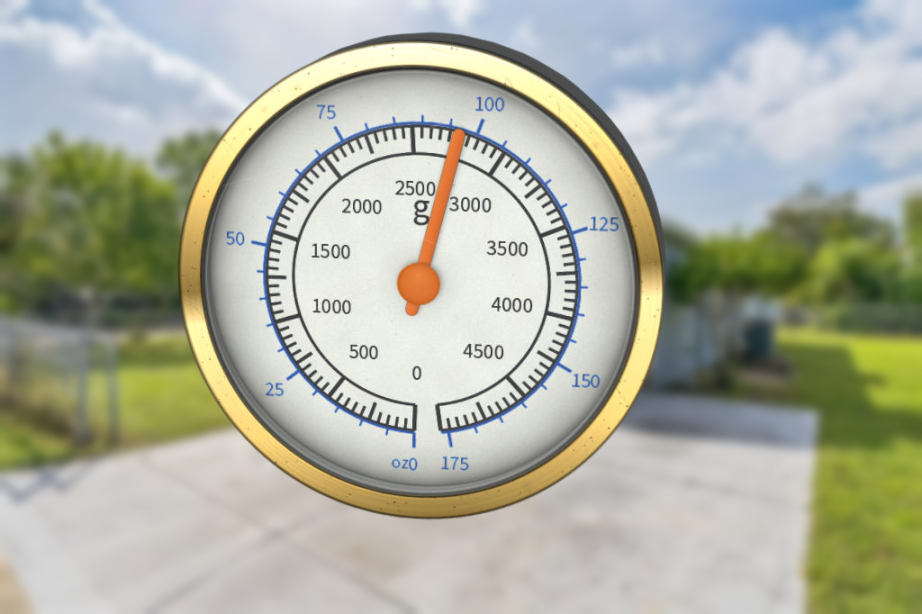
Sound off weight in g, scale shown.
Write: 2750 g
